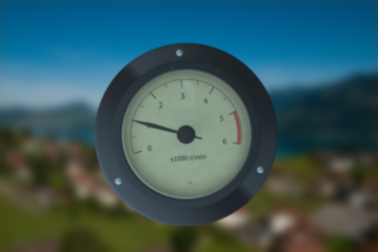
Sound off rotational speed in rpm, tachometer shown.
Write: 1000 rpm
